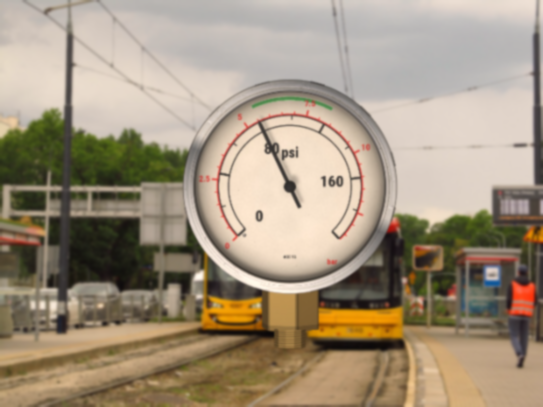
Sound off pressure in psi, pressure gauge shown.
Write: 80 psi
